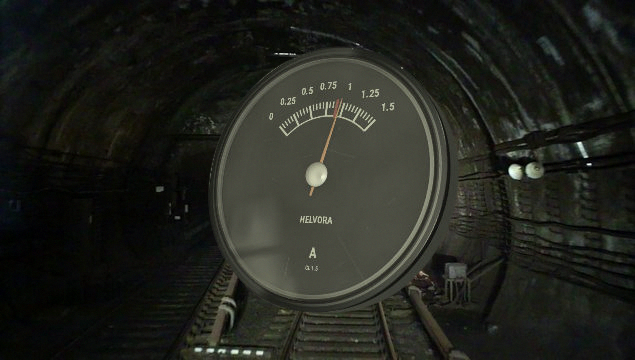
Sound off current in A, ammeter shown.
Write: 1 A
